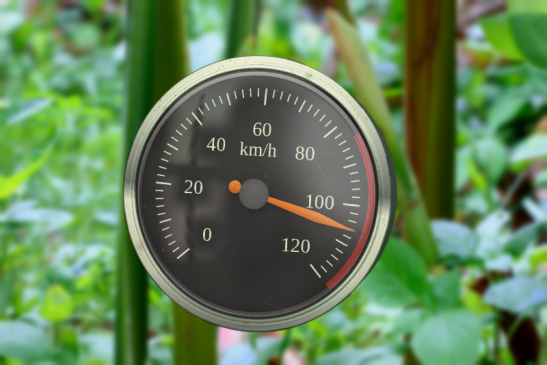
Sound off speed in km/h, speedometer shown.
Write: 106 km/h
